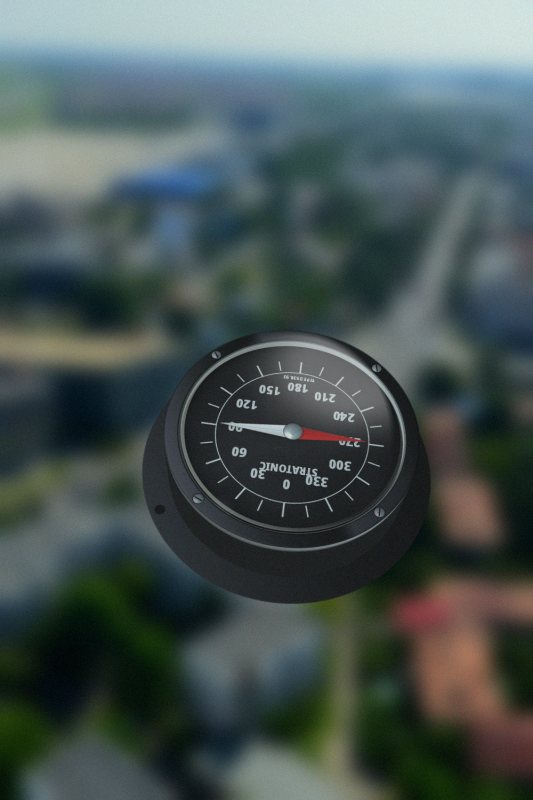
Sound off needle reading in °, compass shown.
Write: 270 °
